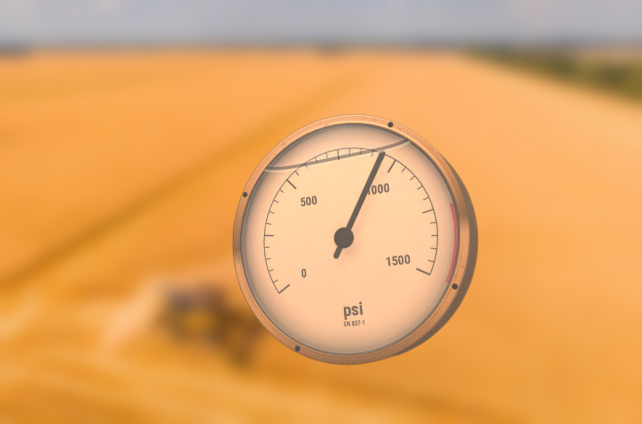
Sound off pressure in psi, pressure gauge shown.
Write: 950 psi
